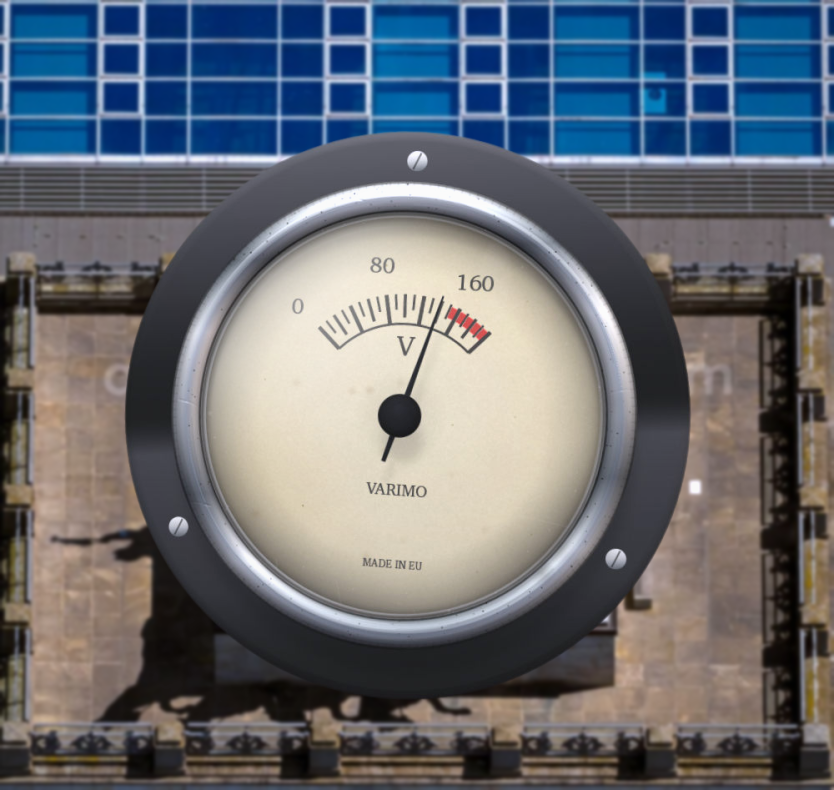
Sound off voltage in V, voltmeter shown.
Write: 140 V
